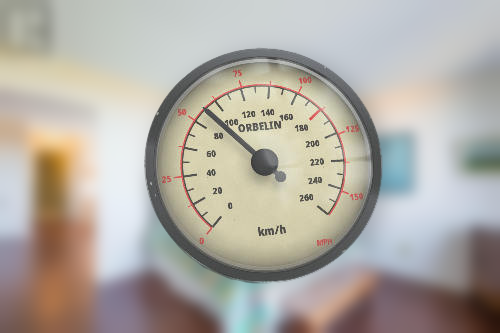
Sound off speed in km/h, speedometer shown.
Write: 90 km/h
